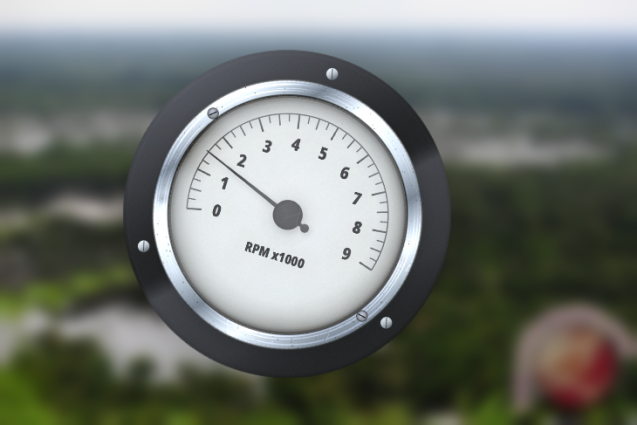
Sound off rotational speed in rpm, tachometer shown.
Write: 1500 rpm
